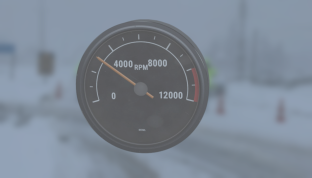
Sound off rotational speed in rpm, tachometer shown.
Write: 3000 rpm
